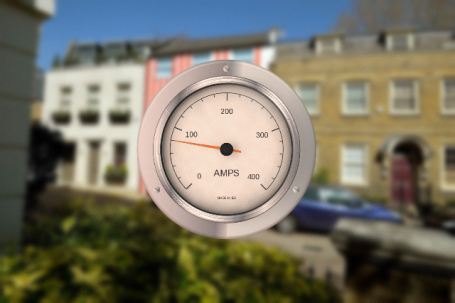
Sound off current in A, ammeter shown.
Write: 80 A
